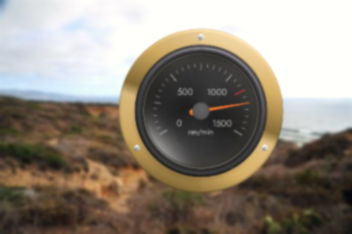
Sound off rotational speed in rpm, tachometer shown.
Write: 1250 rpm
